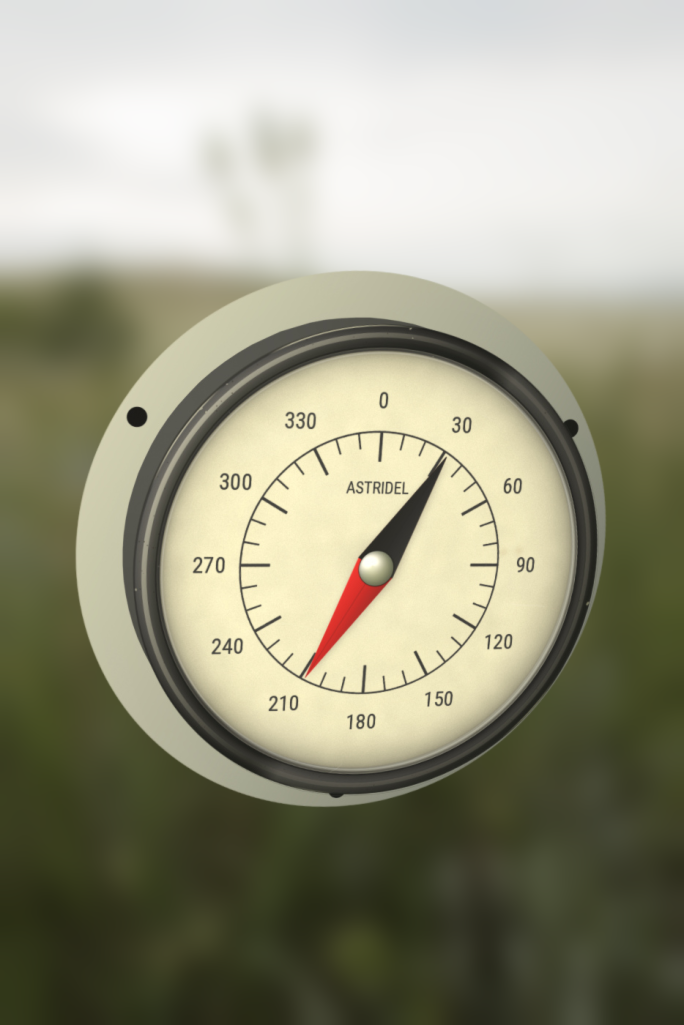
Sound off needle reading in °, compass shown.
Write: 210 °
